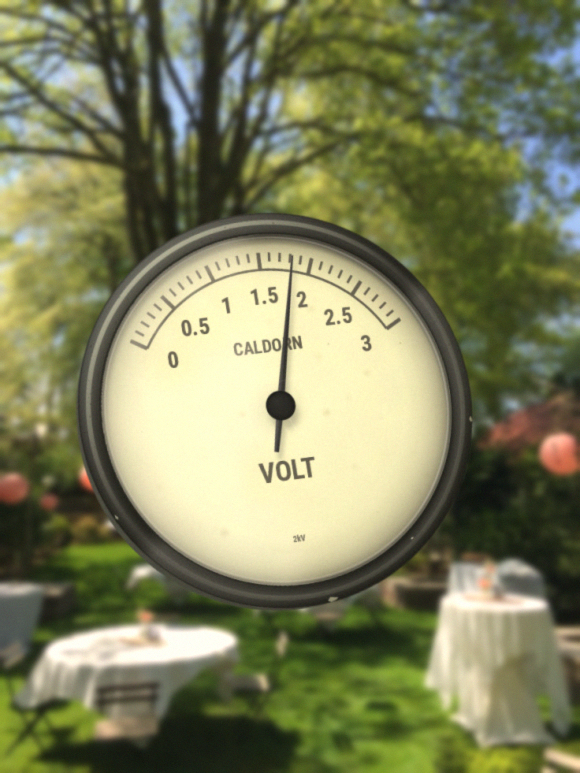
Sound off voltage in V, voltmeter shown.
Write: 1.8 V
